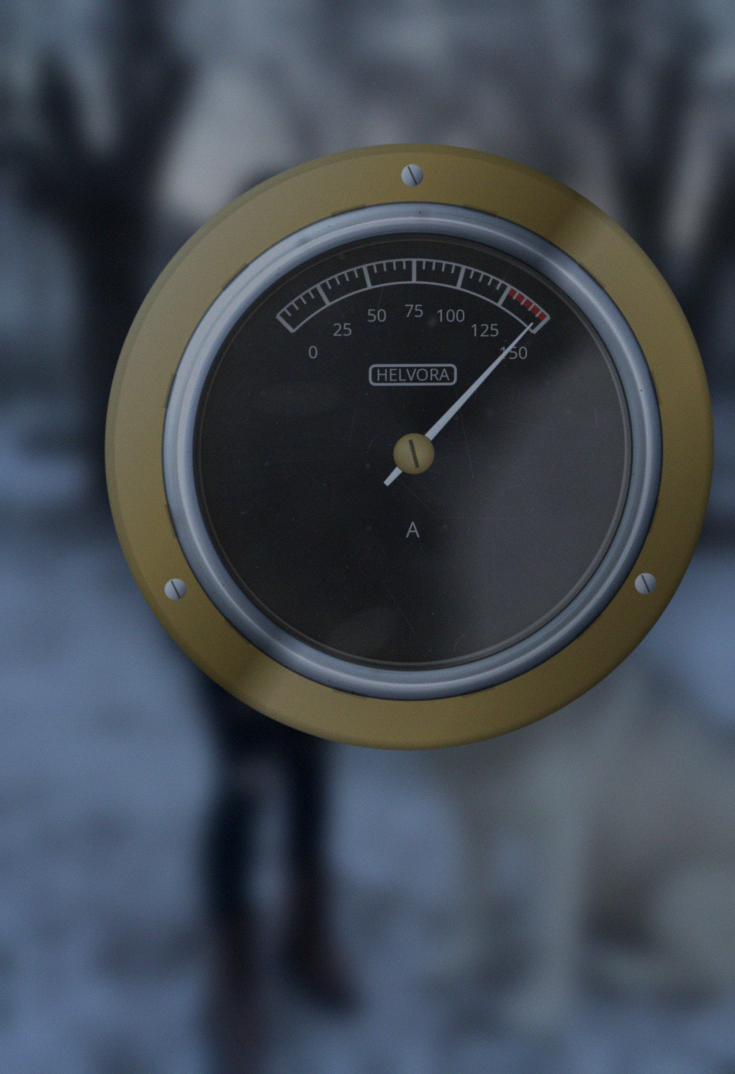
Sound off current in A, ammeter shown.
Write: 145 A
